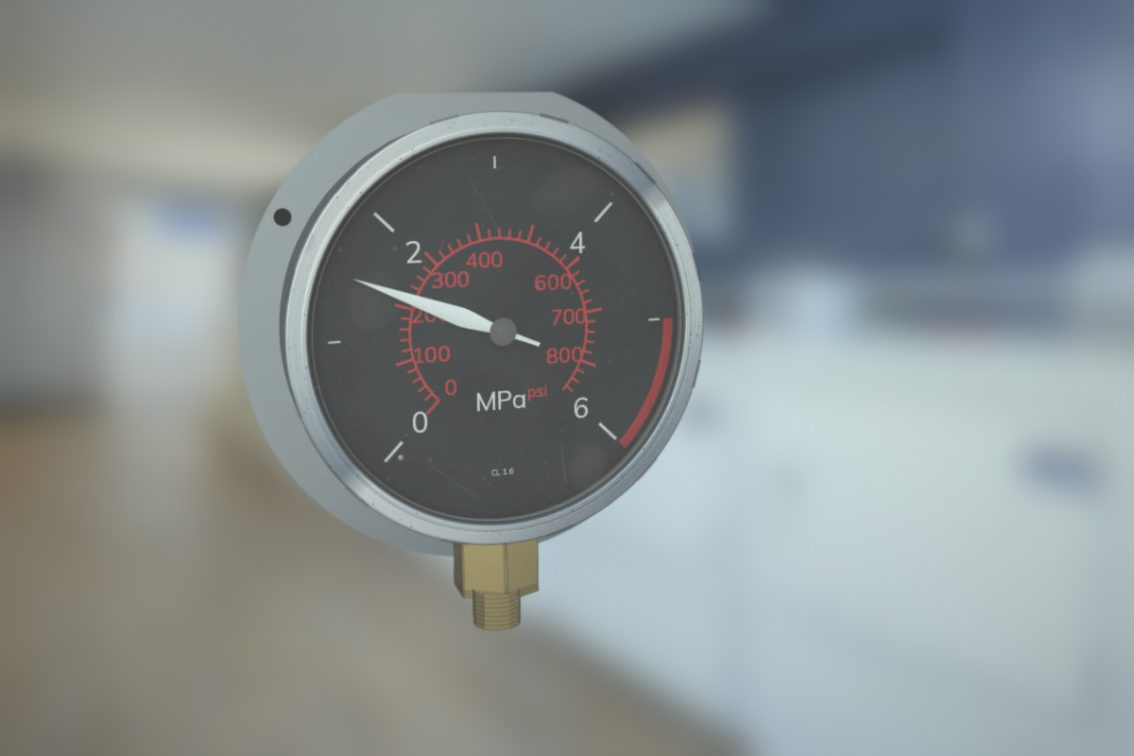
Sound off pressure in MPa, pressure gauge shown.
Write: 1.5 MPa
